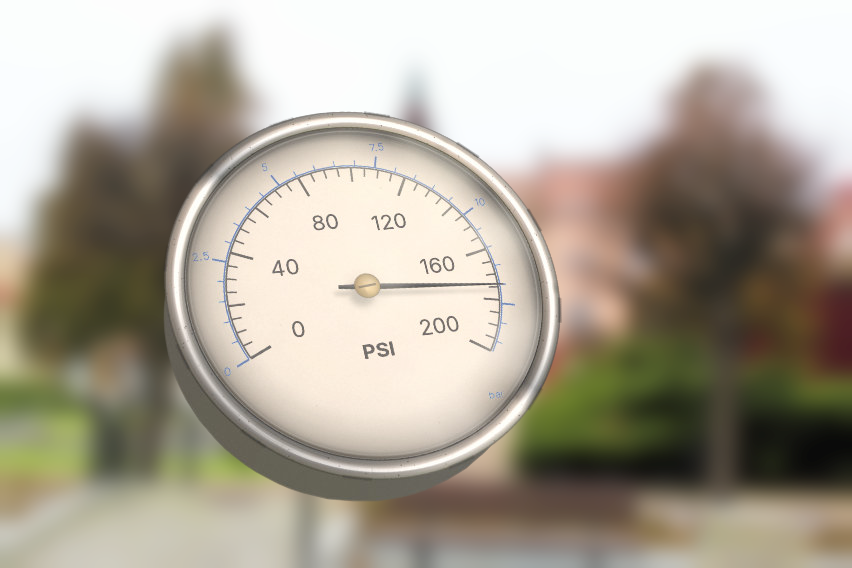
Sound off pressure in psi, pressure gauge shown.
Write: 175 psi
